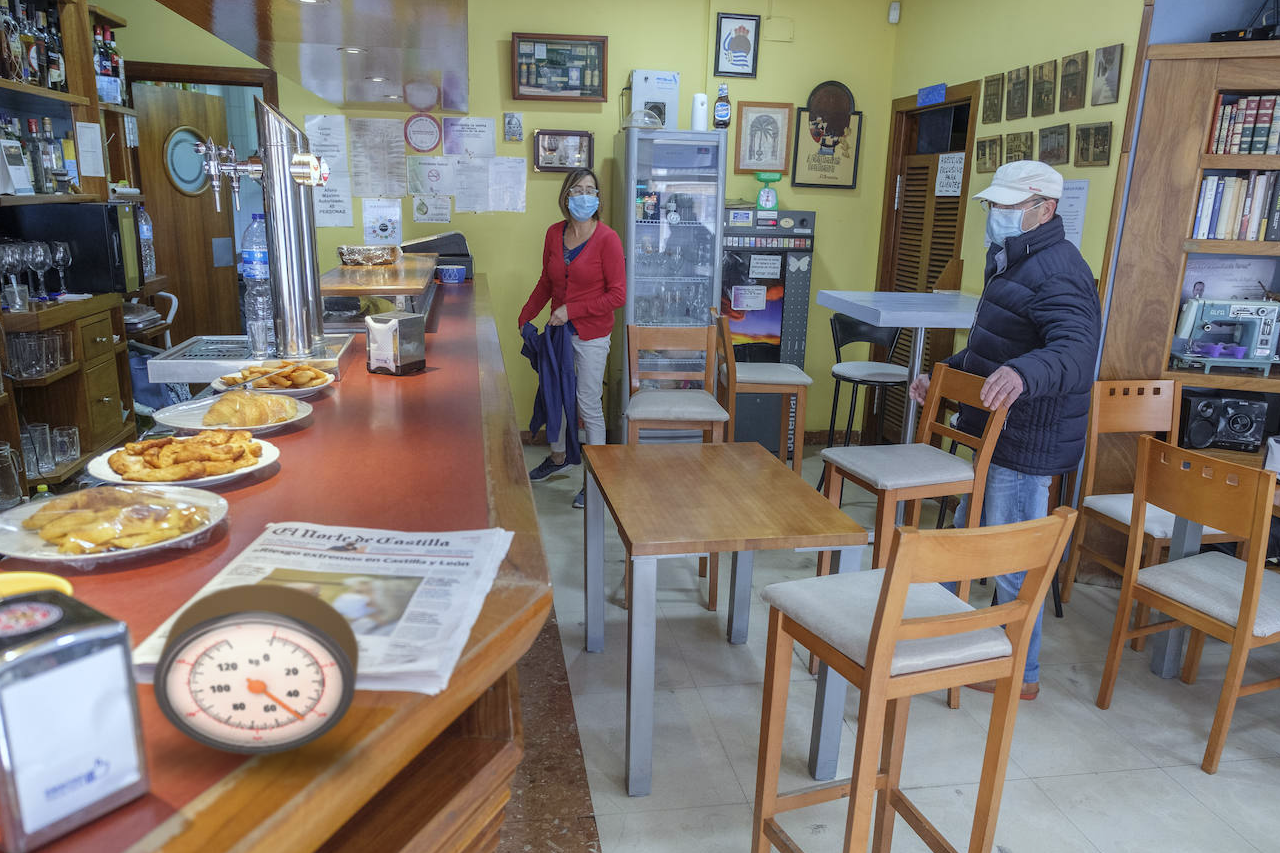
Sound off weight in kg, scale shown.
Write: 50 kg
